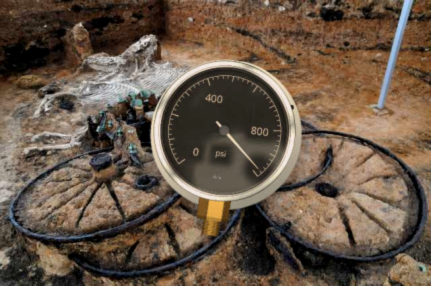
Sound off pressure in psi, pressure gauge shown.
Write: 980 psi
